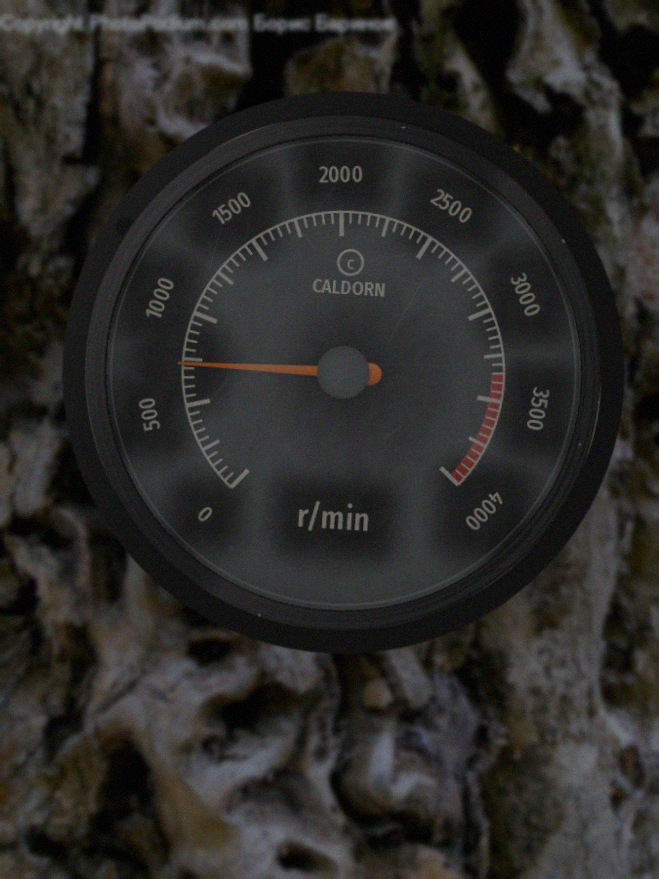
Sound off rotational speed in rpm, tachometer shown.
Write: 725 rpm
